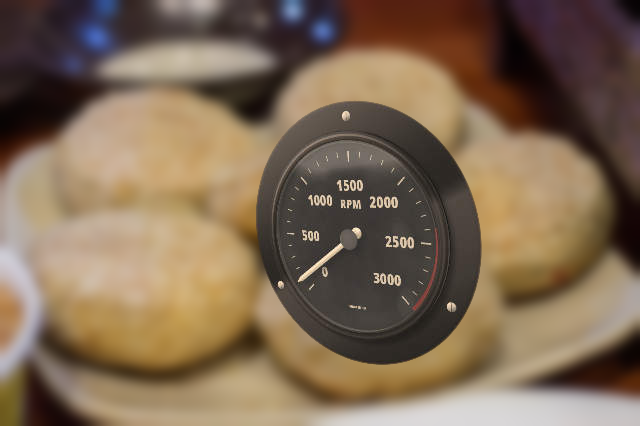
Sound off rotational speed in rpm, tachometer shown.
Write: 100 rpm
